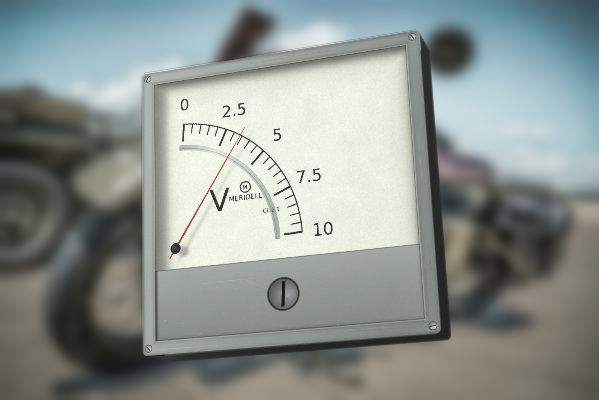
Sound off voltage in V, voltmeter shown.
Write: 3.5 V
